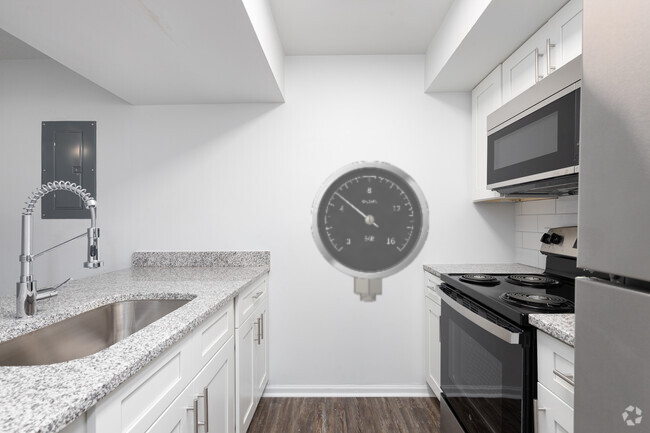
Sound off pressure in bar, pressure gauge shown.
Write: 5 bar
